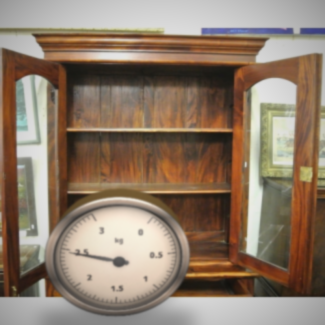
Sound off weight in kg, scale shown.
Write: 2.5 kg
